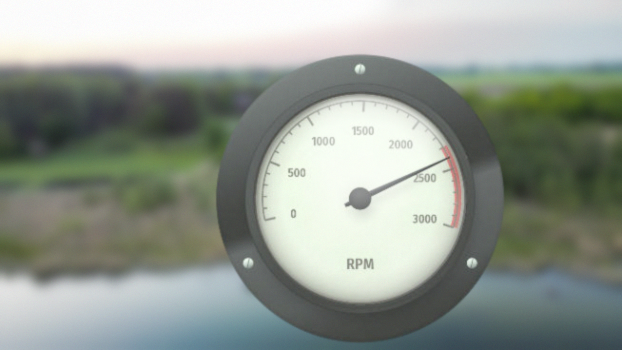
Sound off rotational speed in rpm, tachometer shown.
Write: 2400 rpm
